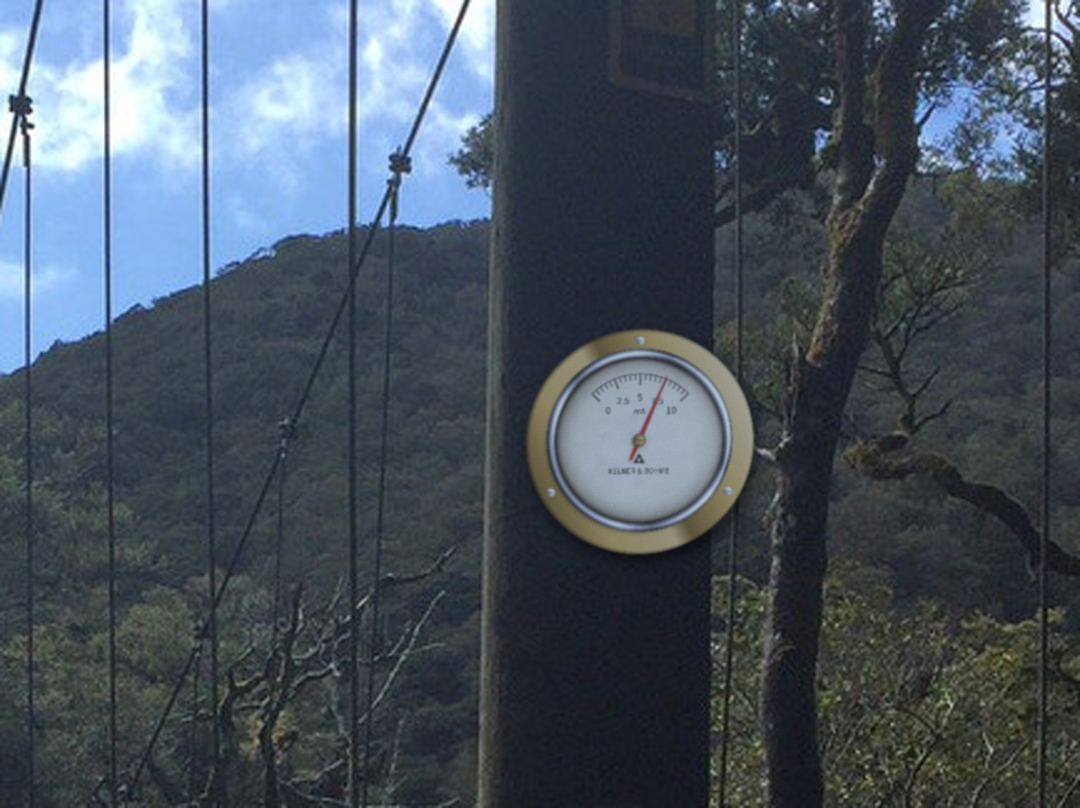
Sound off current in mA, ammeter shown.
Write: 7.5 mA
